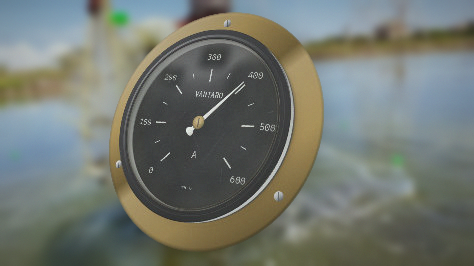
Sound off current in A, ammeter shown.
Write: 400 A
